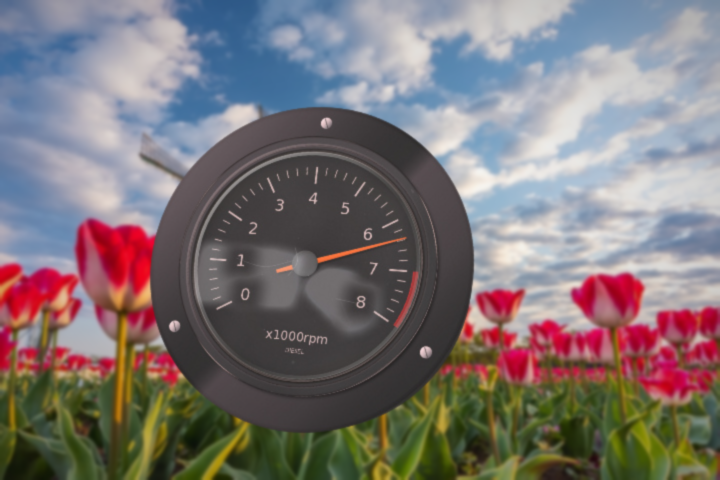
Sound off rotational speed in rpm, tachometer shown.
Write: 6400 rpm
